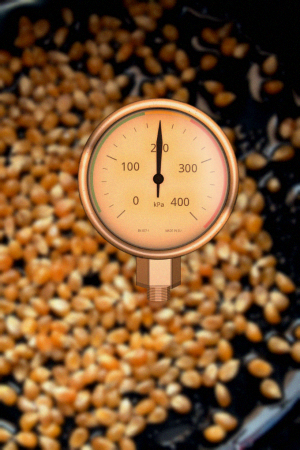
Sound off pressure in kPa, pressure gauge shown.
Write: 200 kPa
